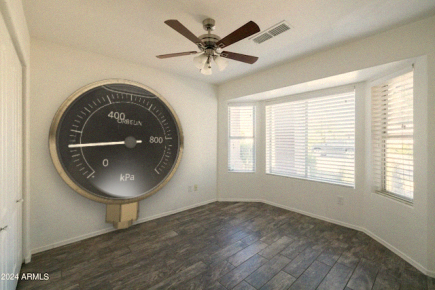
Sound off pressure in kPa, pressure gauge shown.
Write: 140 kPa
